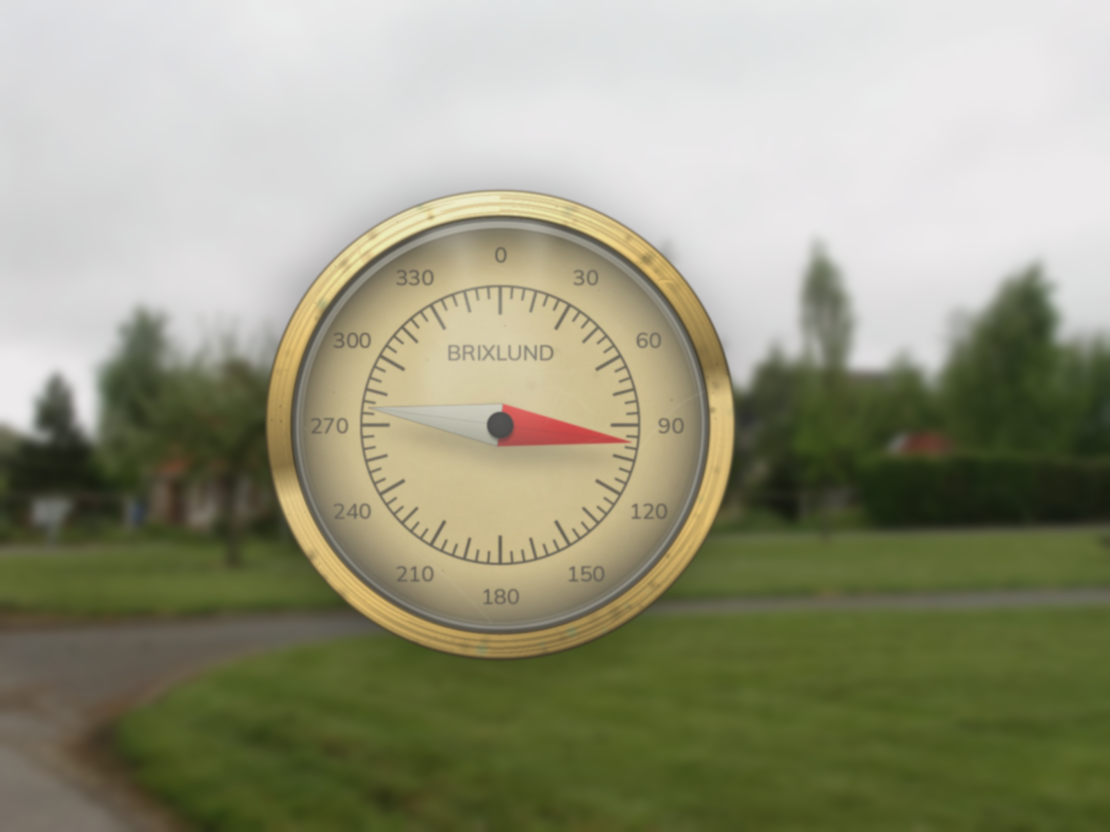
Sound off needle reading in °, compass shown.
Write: 97.5 °
